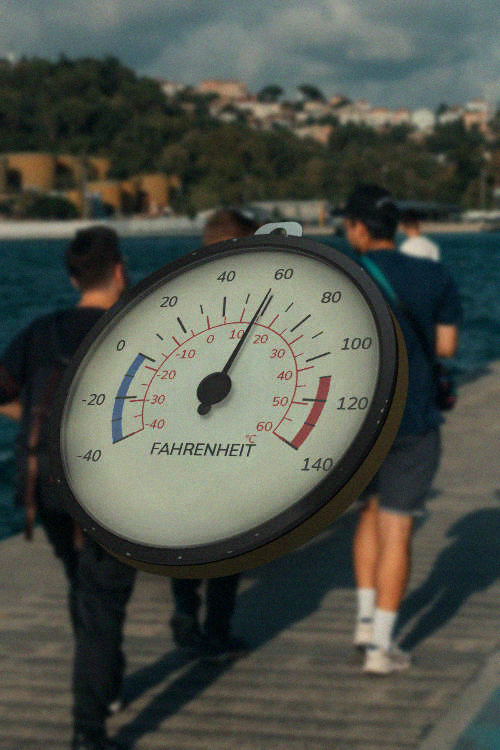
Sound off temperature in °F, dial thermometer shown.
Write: 60 °F
